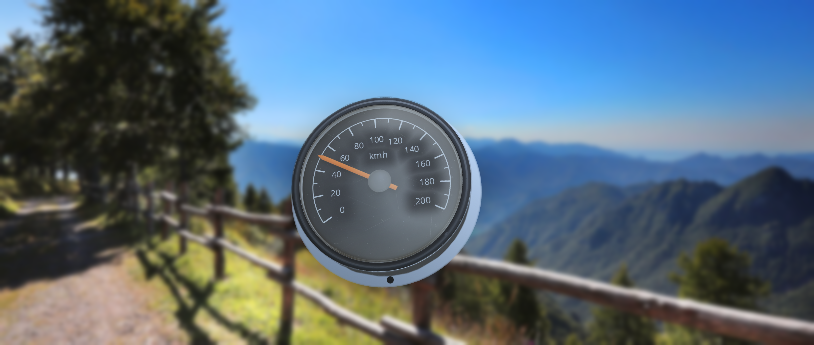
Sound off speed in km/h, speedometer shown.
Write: 50 km/h
